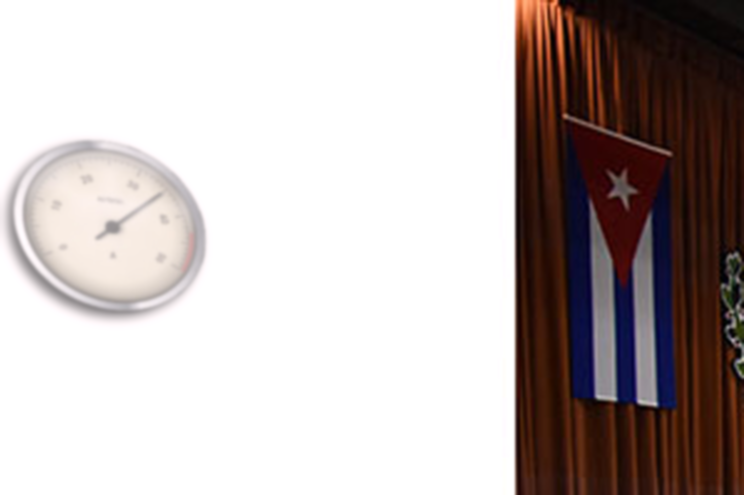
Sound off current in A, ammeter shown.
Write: 35 A
